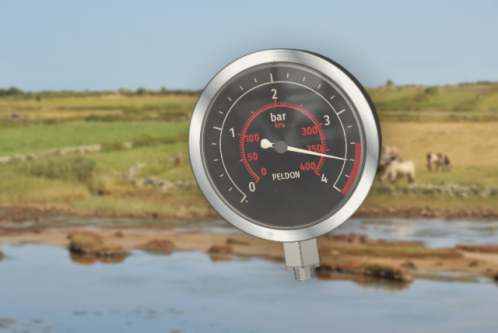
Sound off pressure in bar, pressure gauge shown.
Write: 3.6 bar
